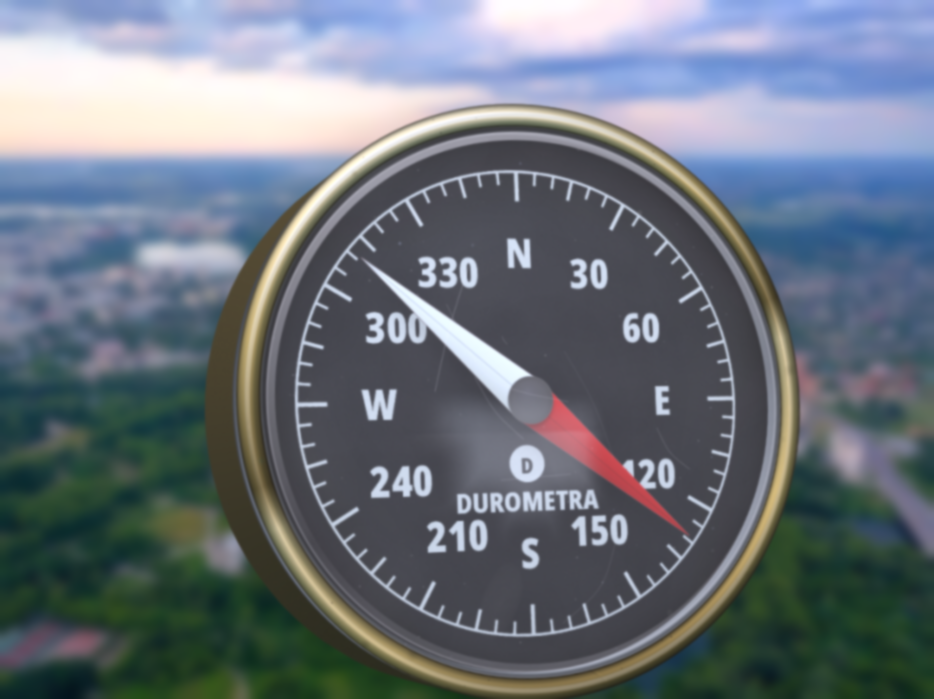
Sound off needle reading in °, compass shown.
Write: 130 °
